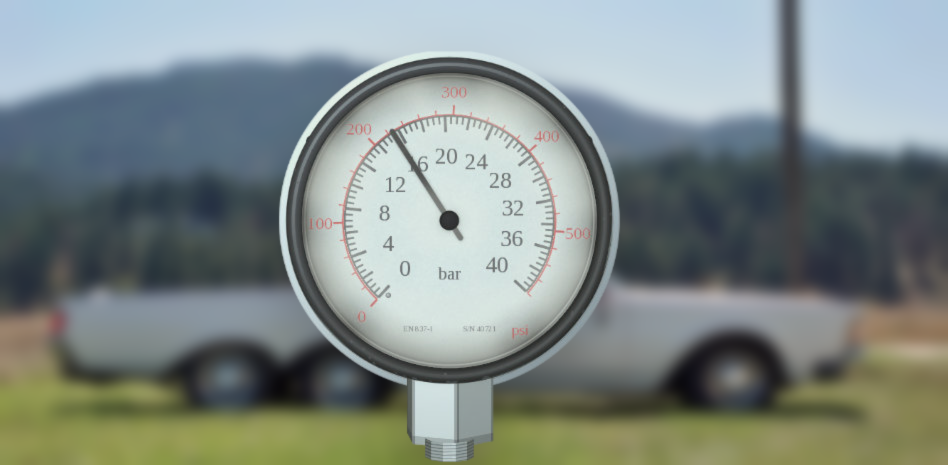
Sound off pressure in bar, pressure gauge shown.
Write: 15.5 bar
